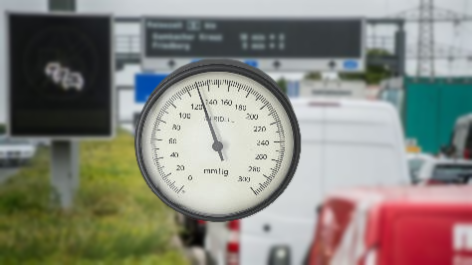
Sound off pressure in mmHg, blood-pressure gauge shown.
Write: 130 mmHg
